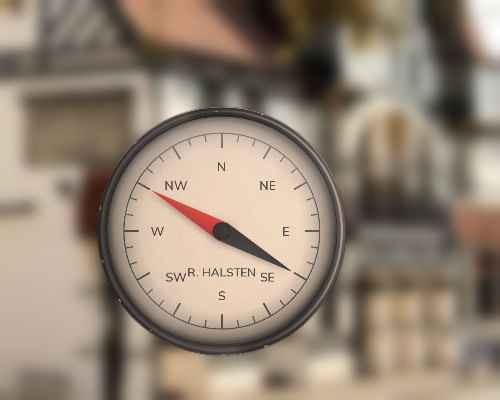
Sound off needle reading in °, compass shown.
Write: 300 °
